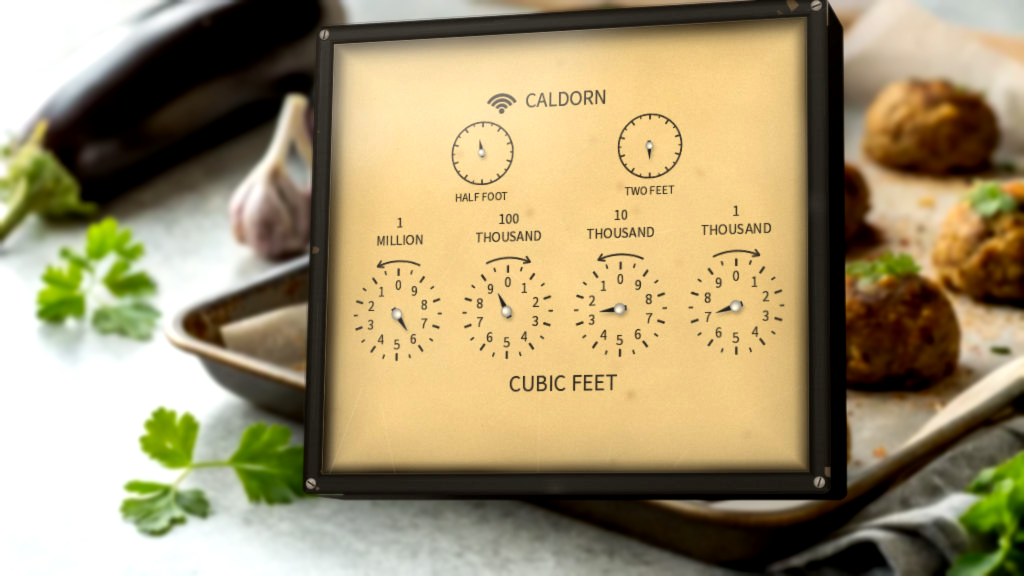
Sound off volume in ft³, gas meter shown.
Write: 592700 ft³
